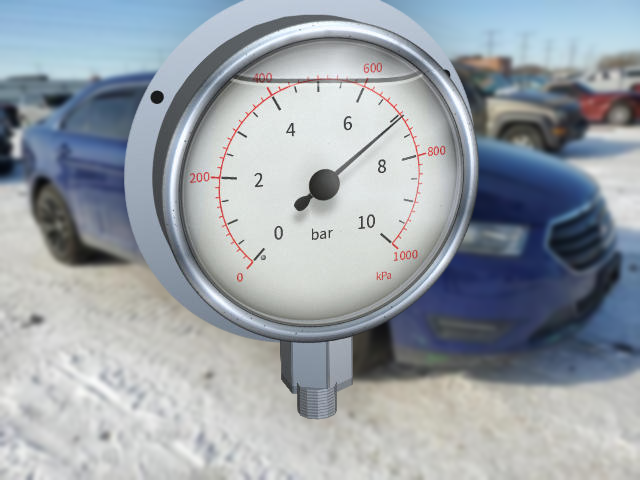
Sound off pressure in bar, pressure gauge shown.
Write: 7 bar
